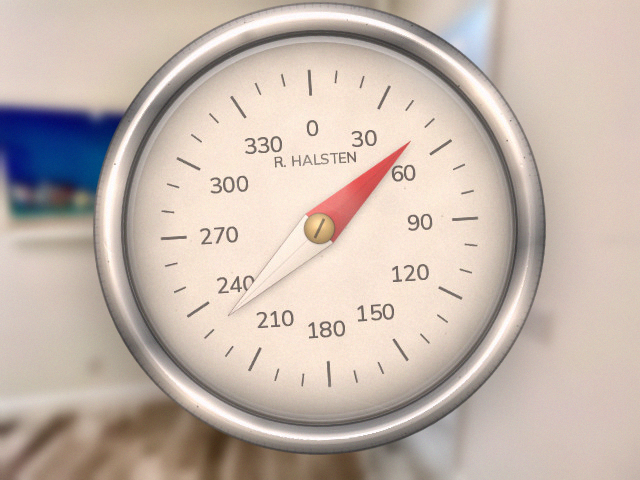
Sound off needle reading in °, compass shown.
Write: 50 °
